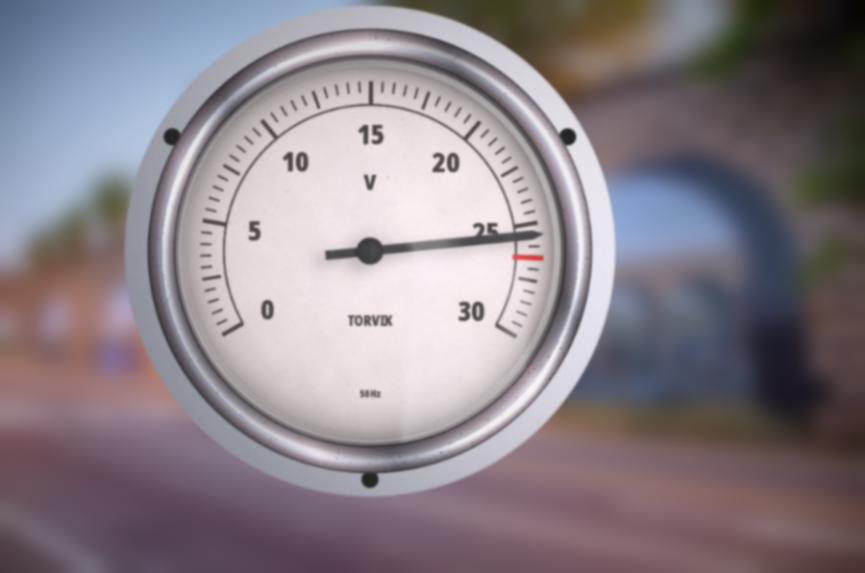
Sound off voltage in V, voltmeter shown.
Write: 25.5 V
